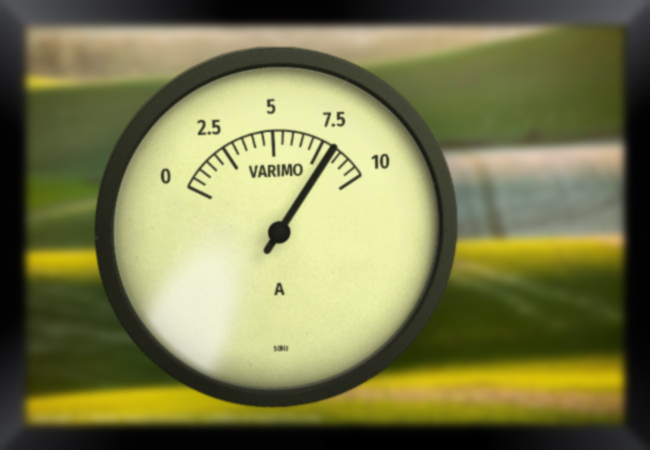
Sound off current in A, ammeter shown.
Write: 8 A
